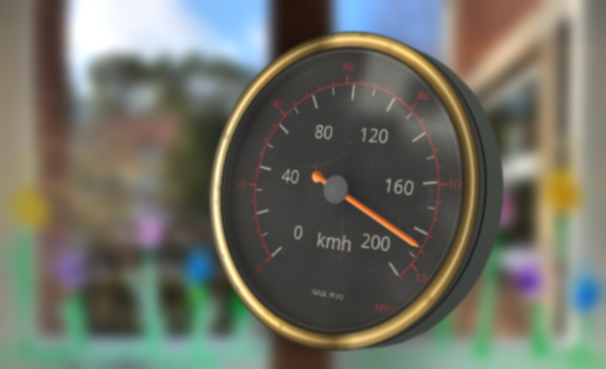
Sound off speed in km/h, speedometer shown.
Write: 185 km/h
